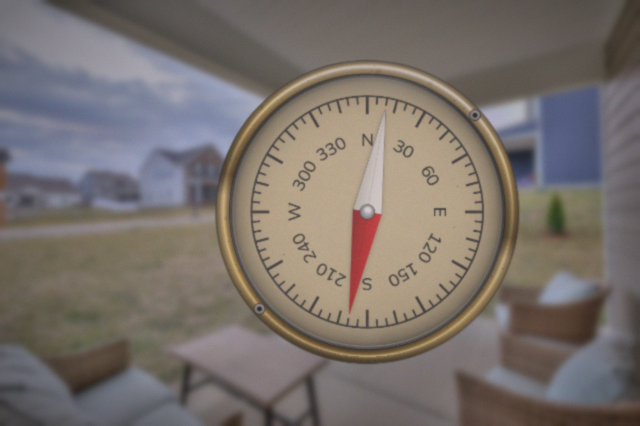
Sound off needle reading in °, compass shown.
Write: 190 °
